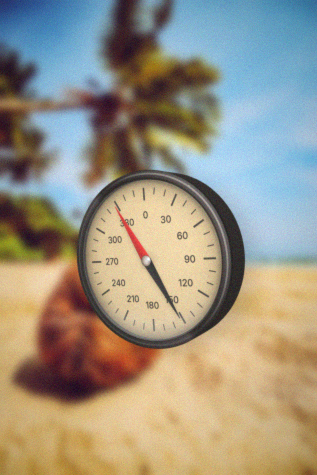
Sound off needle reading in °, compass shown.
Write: 330 °
